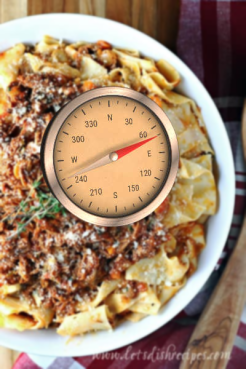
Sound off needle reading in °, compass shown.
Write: 70 °
